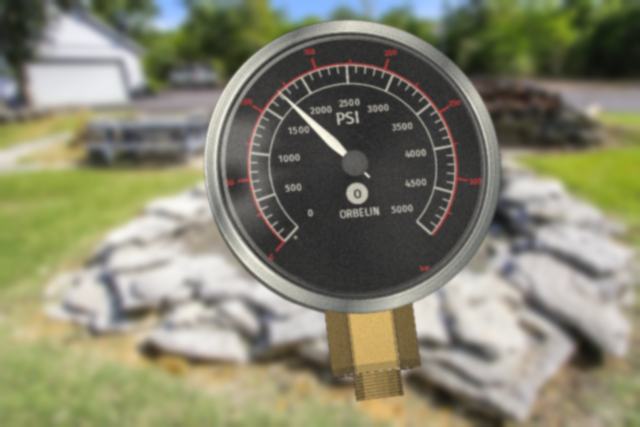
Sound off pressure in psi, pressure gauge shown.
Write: 1700 psi
